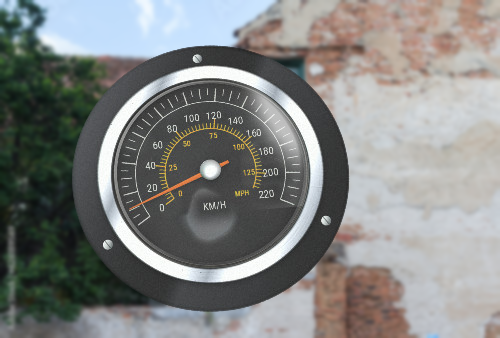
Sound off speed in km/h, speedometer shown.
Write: 10 km/h
